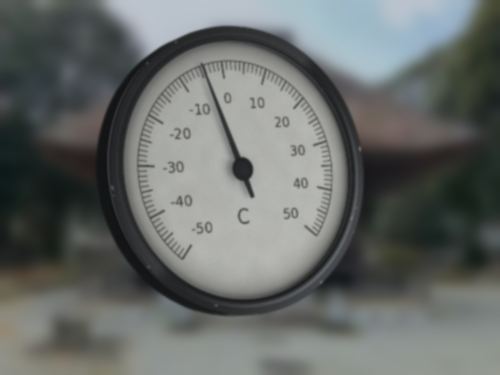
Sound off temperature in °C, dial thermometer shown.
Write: -5 °C
